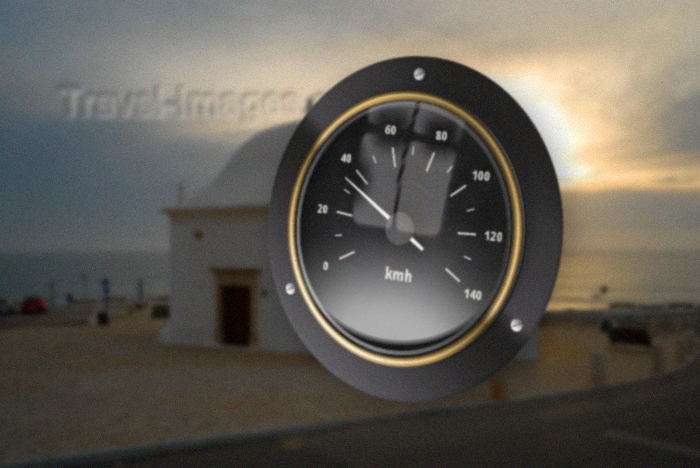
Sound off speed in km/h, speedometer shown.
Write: 35 km/h
